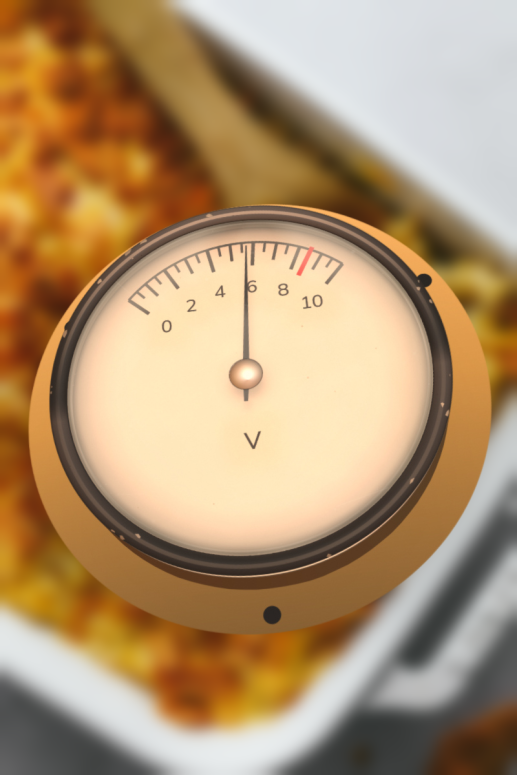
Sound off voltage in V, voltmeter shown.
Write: 5.75 V
